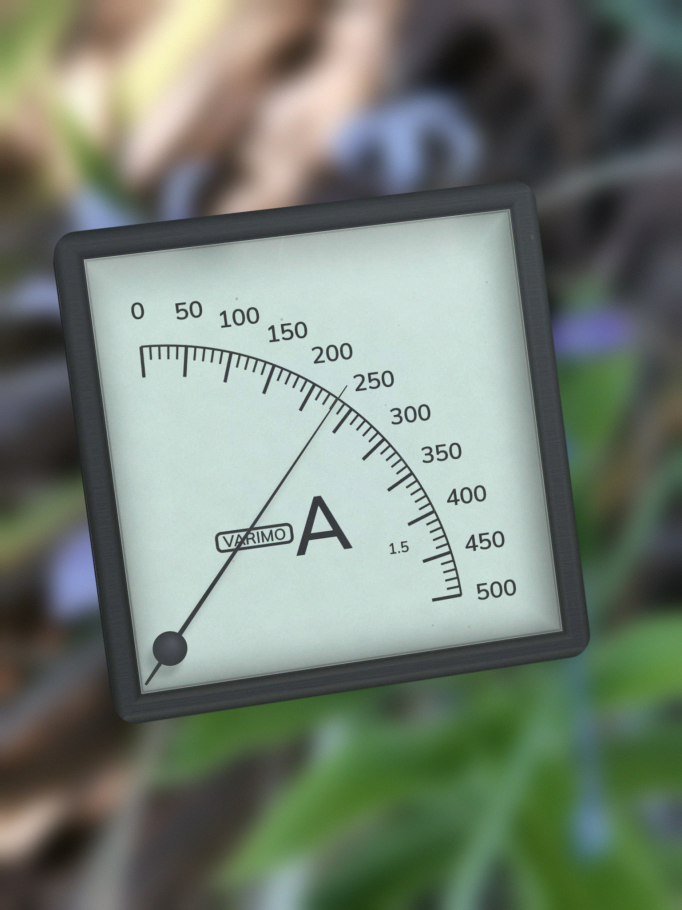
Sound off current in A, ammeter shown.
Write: 230 A
